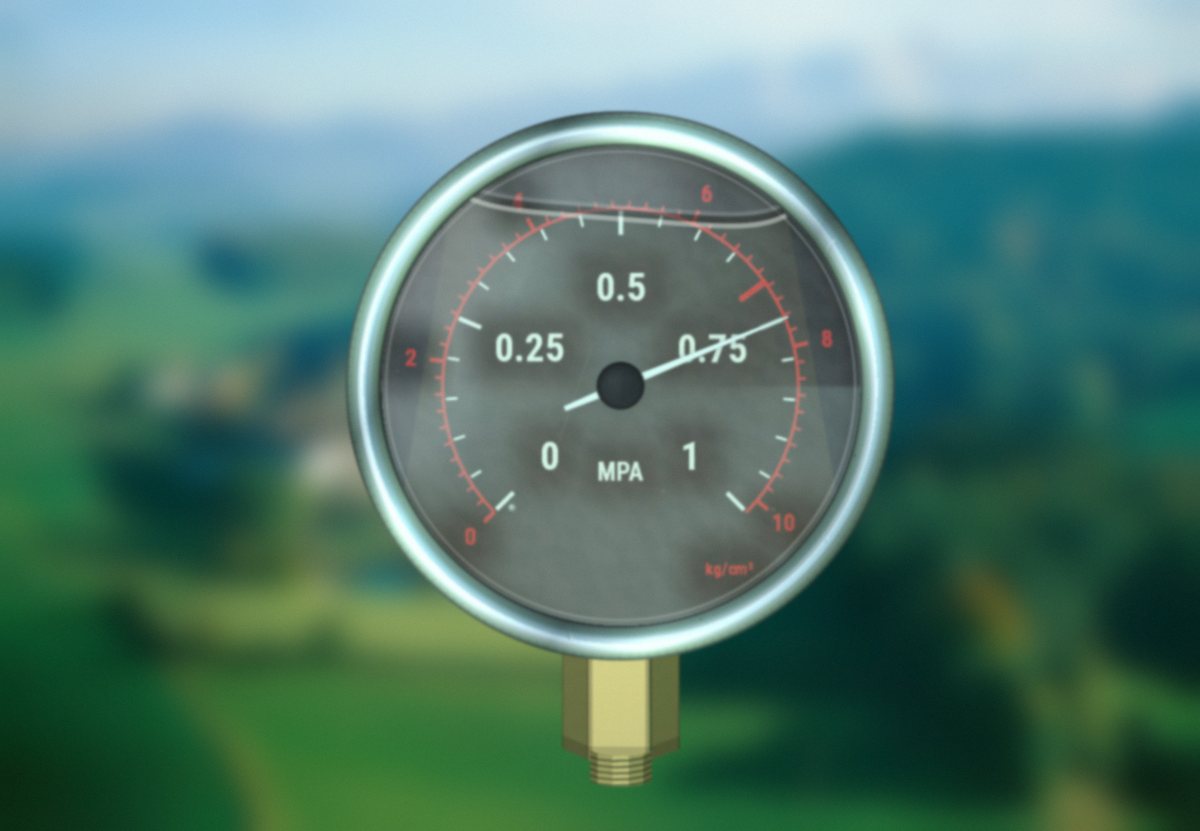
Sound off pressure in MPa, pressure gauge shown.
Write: 0.75 MPa
